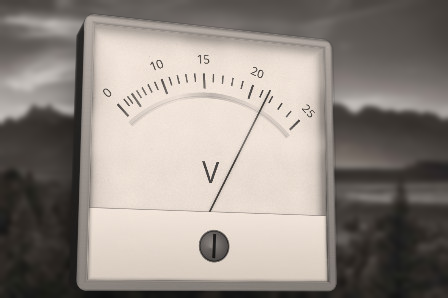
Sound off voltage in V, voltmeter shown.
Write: 21.5 V
